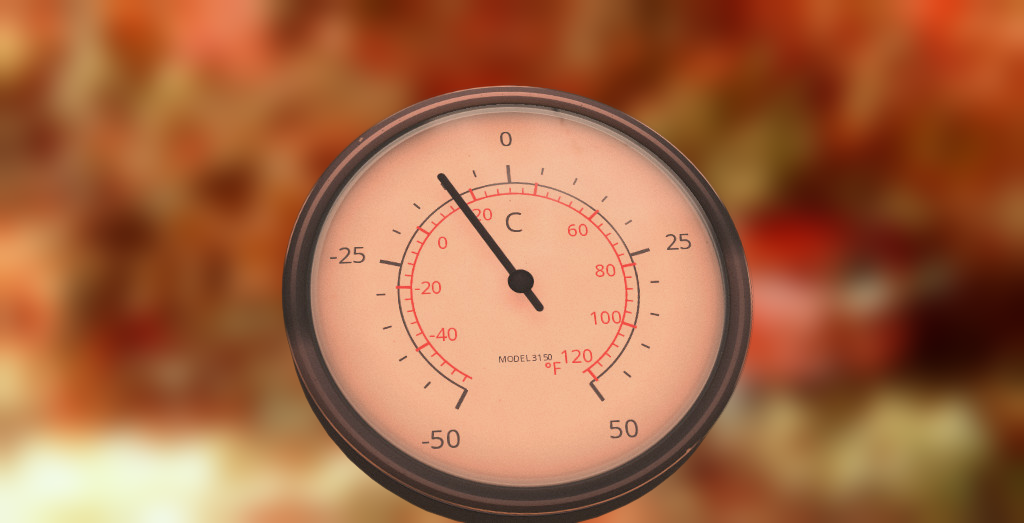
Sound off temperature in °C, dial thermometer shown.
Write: -10 °C
